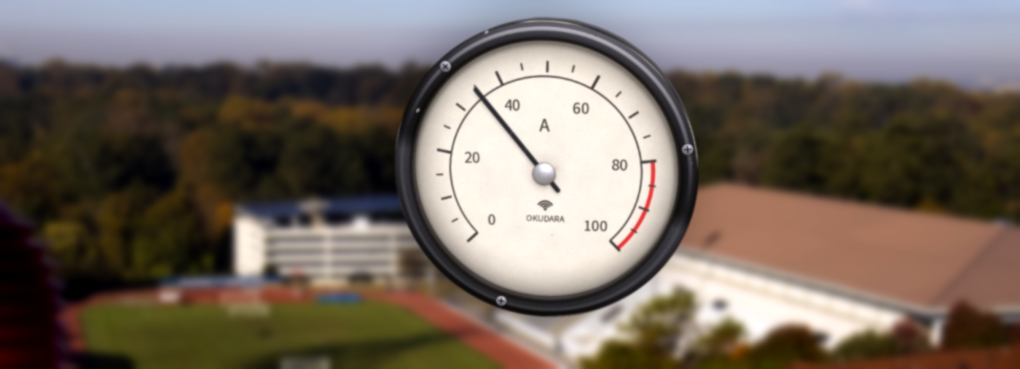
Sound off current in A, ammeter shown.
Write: 35 A
